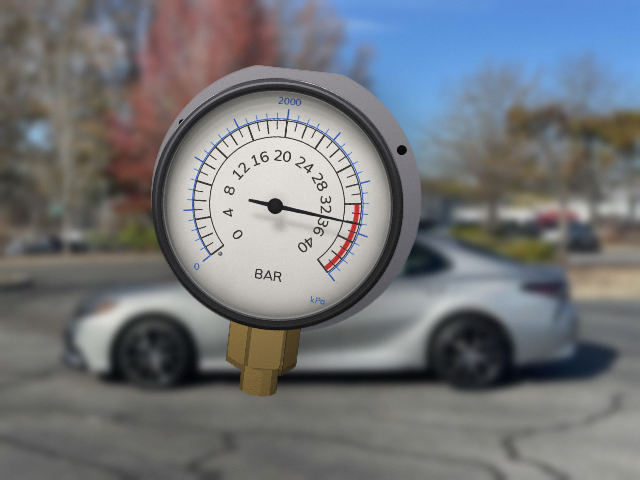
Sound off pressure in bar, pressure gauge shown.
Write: 34 bar
